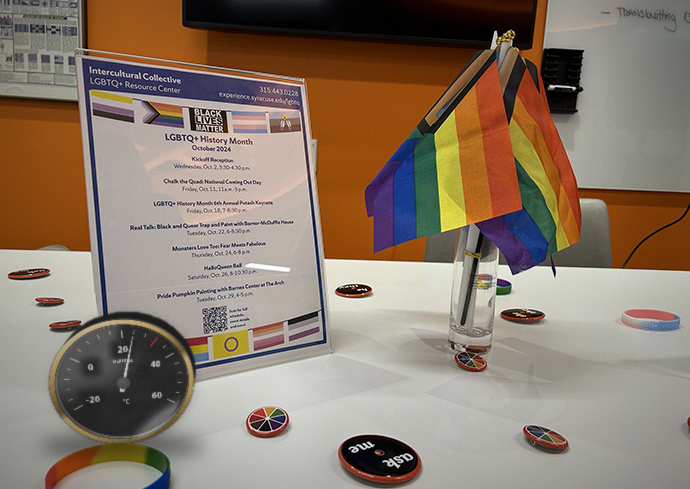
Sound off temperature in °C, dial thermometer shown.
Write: 24 °C
